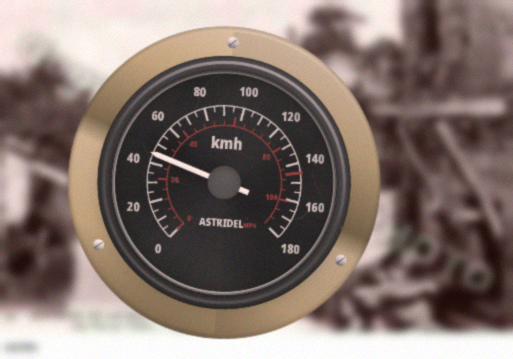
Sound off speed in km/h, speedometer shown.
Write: 45 km/h
